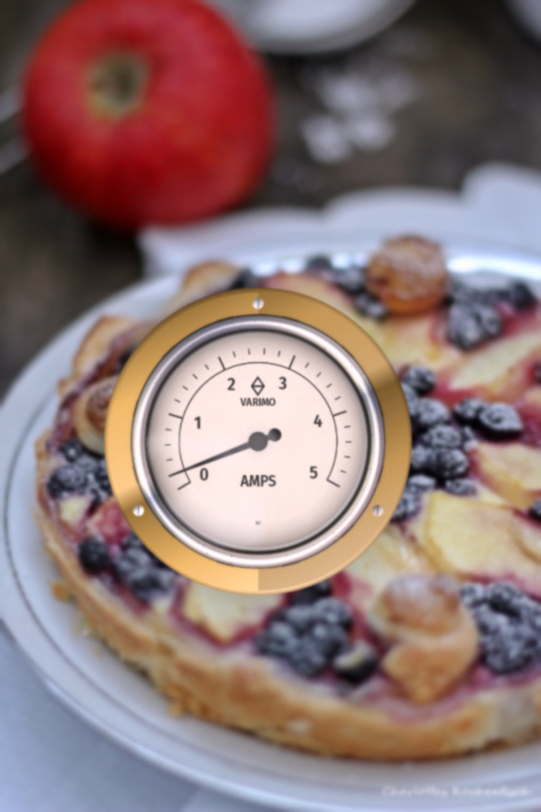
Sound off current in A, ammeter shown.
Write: 0.2 A
